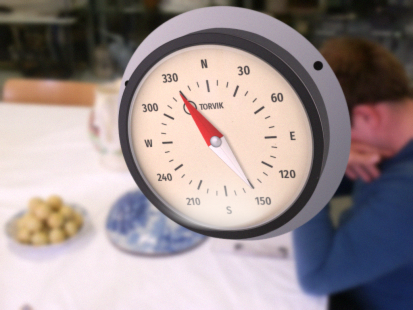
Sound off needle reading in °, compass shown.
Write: 330 °
